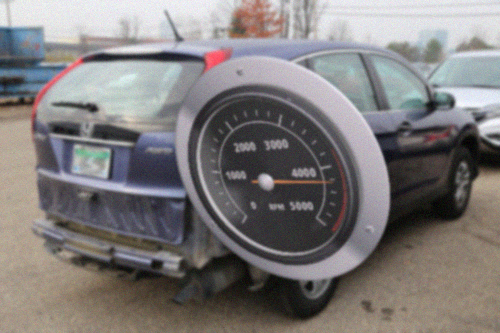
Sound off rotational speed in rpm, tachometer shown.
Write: 4200 rpm
